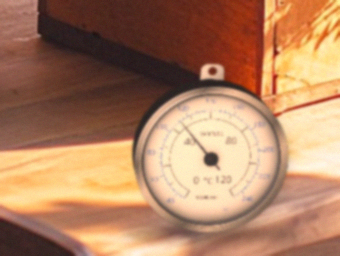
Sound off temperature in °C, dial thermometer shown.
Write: 45 °C
